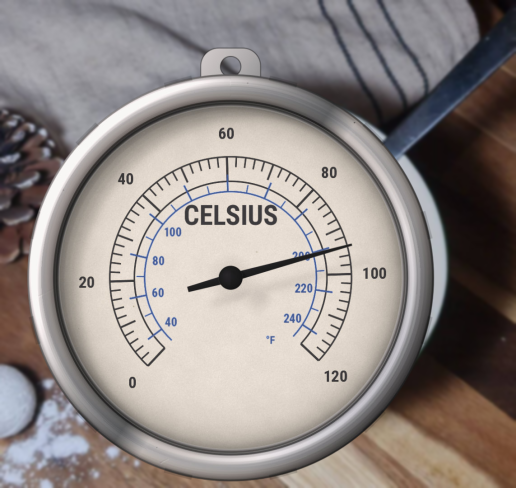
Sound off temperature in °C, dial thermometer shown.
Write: 94 °C
